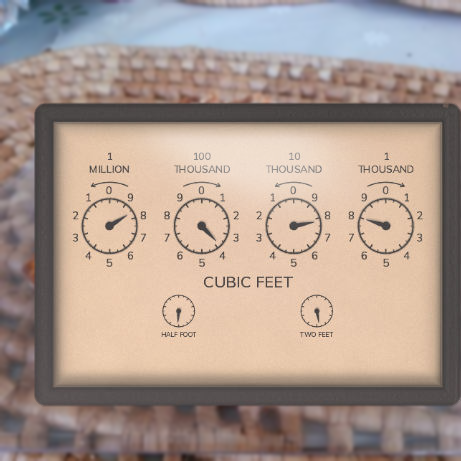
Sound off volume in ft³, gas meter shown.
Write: 837800 ft³
